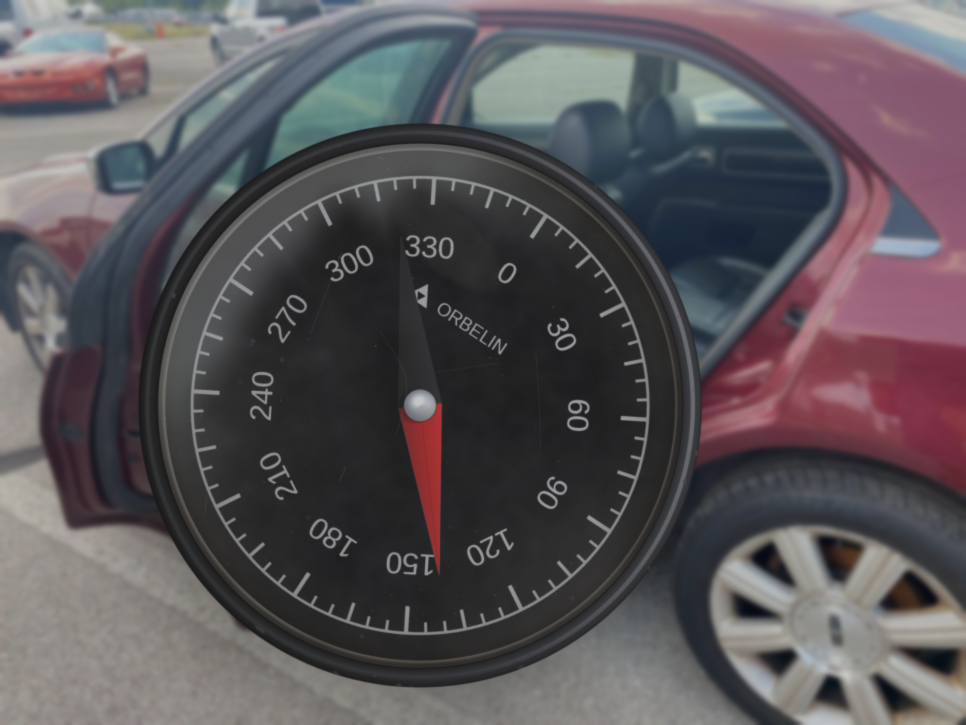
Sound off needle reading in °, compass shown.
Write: 140 °
